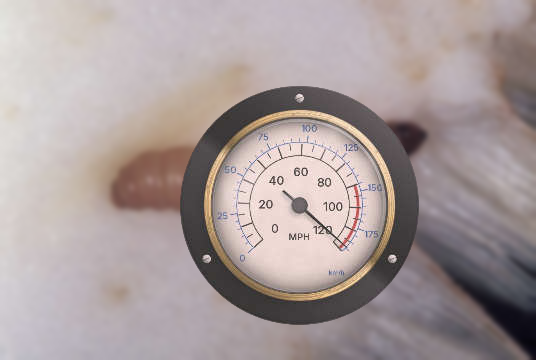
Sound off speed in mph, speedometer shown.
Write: 117.5 mph
